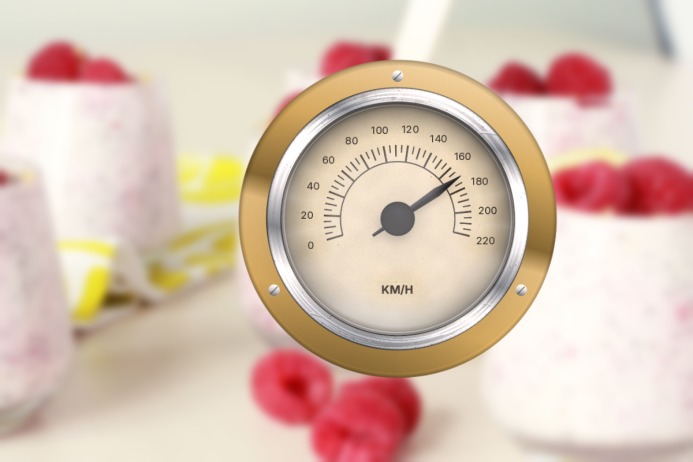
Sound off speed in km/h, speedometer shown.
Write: 170 km/h
